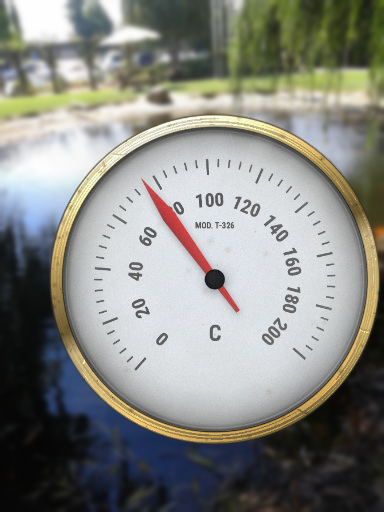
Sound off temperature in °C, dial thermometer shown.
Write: 76 °C
